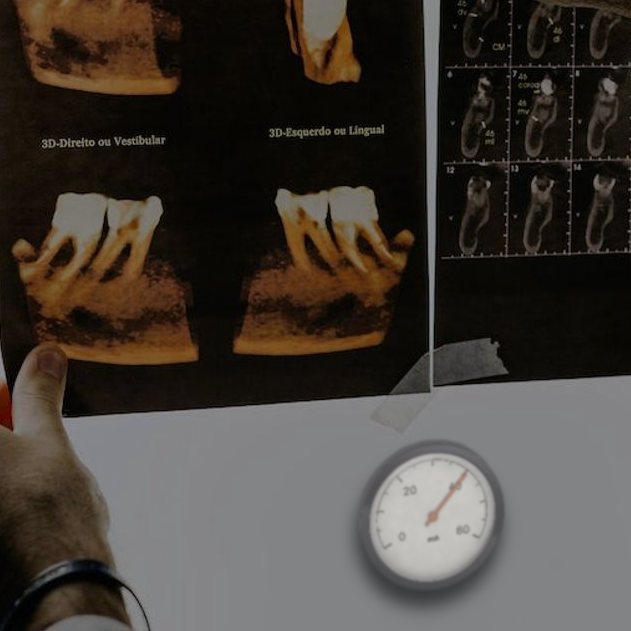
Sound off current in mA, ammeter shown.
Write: 40 mA
